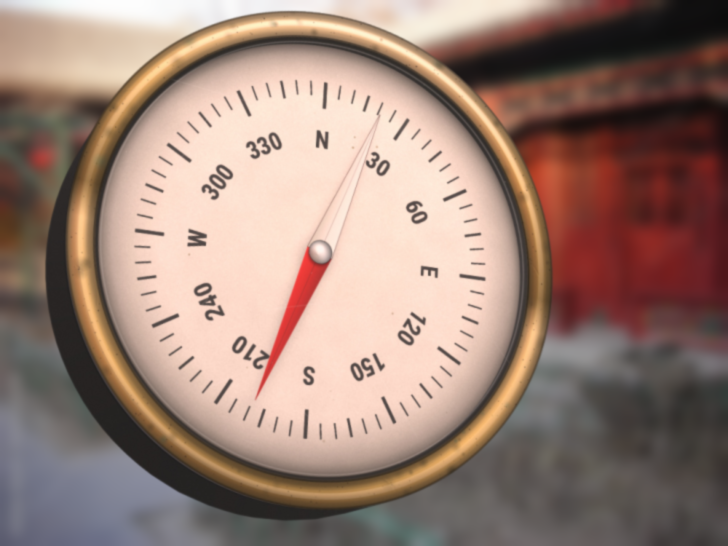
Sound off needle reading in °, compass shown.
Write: 200 °
